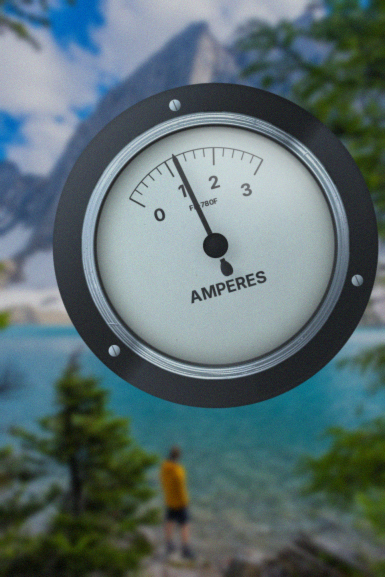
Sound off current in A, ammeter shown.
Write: 1.2 A
